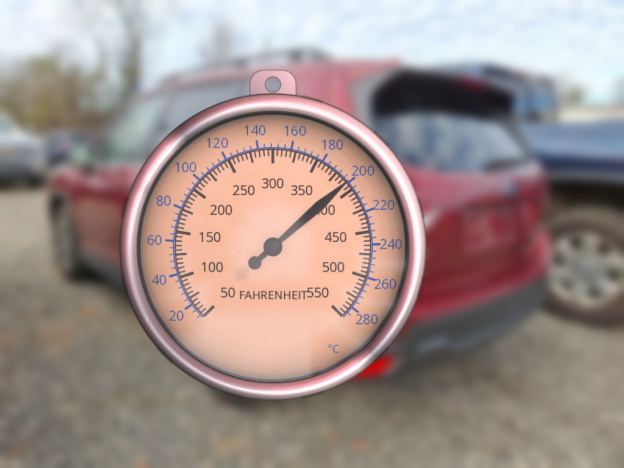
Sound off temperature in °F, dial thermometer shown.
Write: 390 °F
